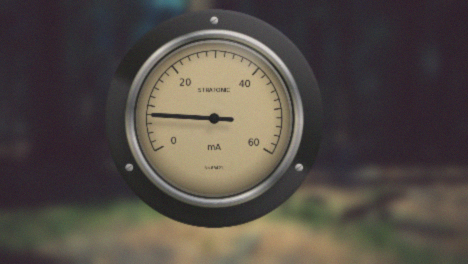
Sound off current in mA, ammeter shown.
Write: 8 mA
